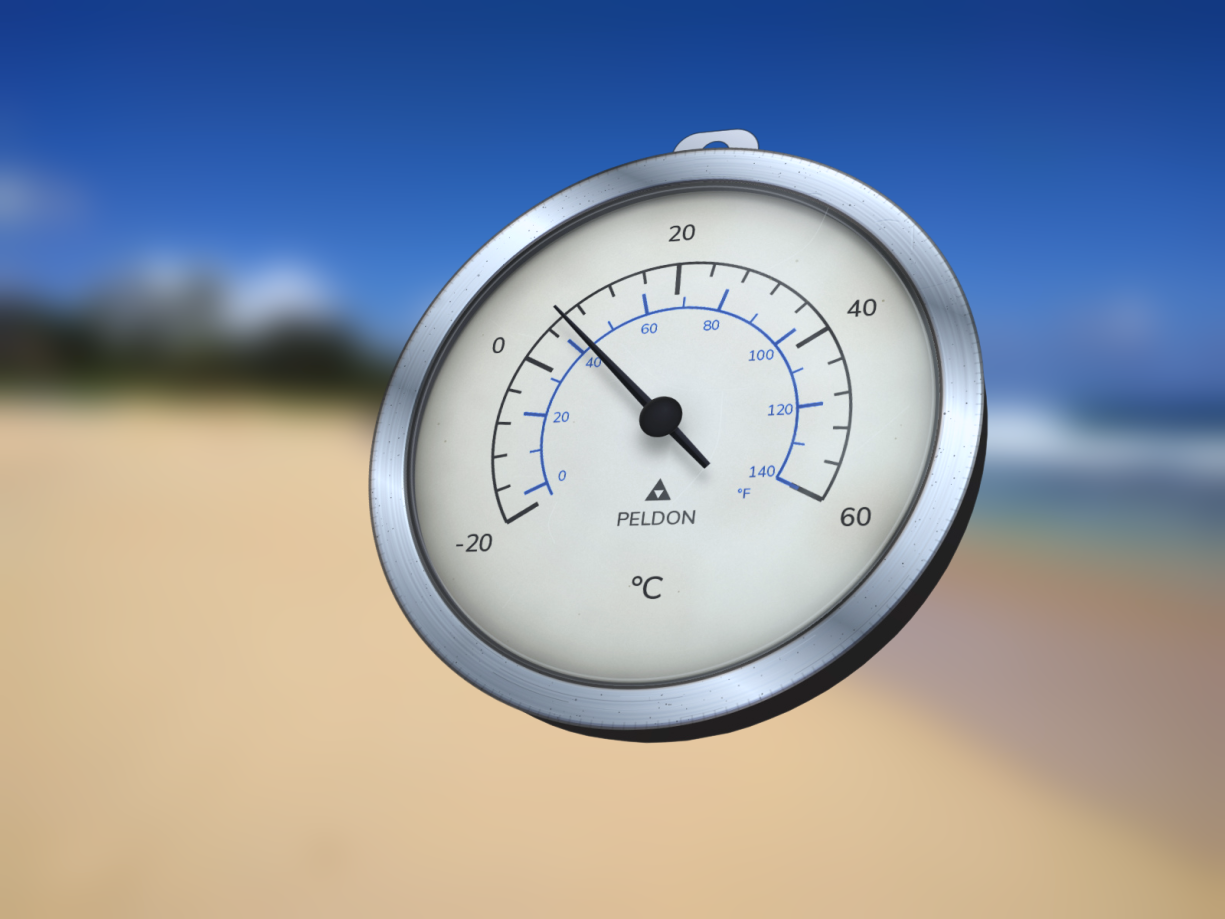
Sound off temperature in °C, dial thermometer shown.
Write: 6 °C
